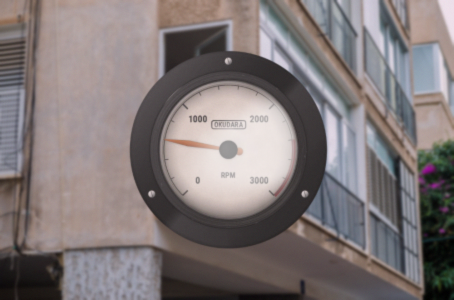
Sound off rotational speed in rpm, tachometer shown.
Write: 600 rpm
